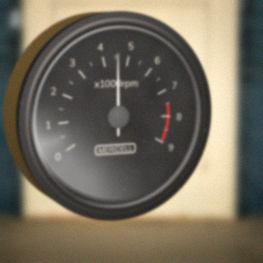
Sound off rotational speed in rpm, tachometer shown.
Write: 4500 rpm
